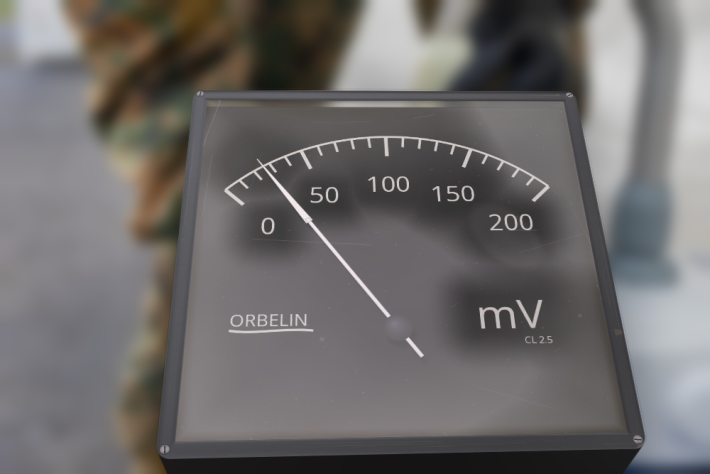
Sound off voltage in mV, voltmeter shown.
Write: 25 mV
